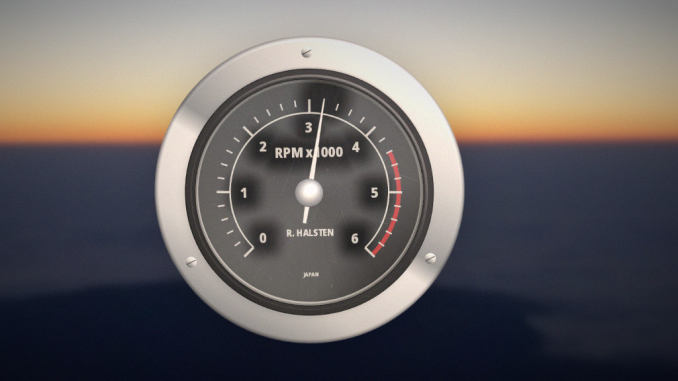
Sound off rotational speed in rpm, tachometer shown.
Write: 3200 rpm
